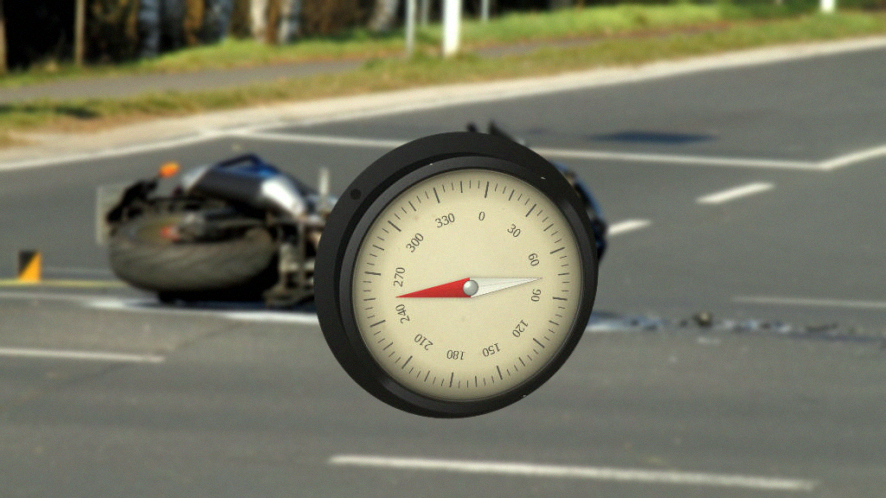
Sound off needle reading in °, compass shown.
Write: 255 °
